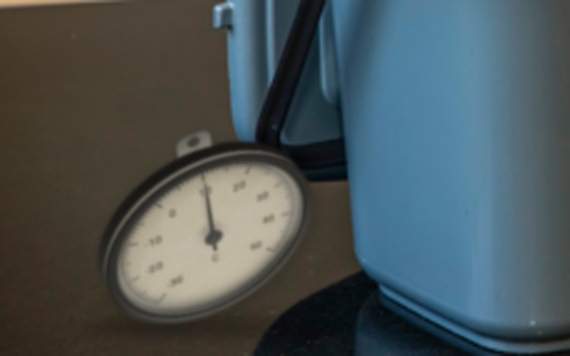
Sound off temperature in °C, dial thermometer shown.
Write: 10 °C
